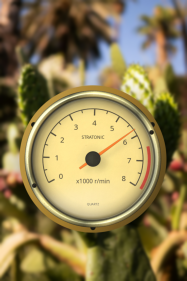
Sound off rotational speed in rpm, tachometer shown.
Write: 5750 rpm
